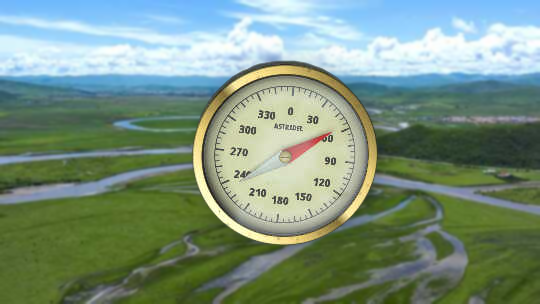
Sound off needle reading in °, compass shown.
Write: 55 °
